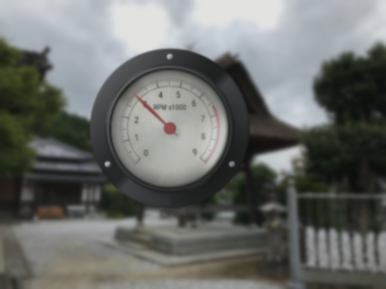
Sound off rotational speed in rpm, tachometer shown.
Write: 3000 rpm
